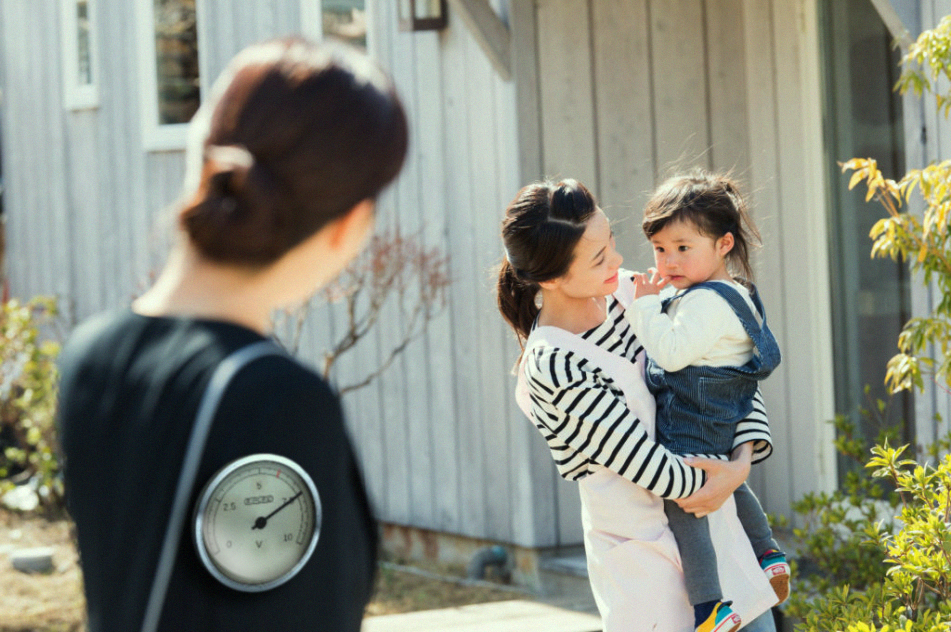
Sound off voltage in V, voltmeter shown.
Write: 7.5 V
